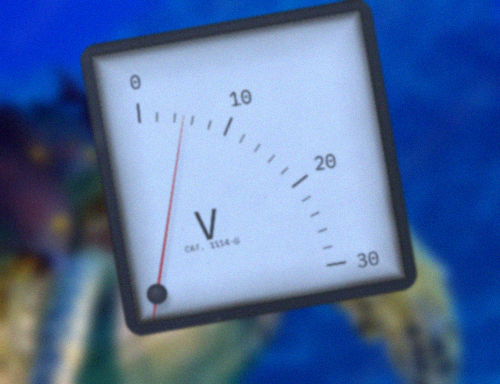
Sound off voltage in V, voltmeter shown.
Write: 5 V
